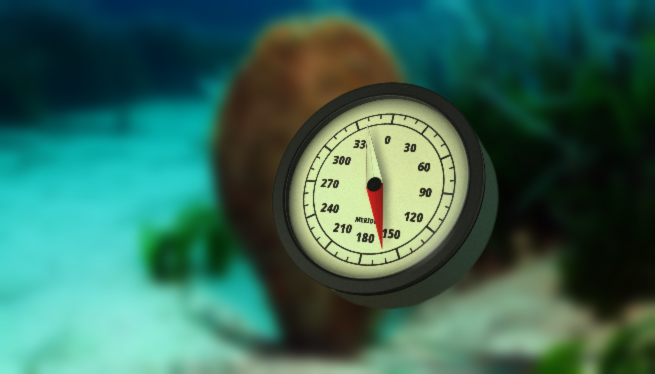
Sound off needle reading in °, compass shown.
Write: 160 °
